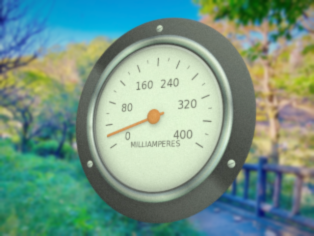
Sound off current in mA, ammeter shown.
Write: 20 mA
